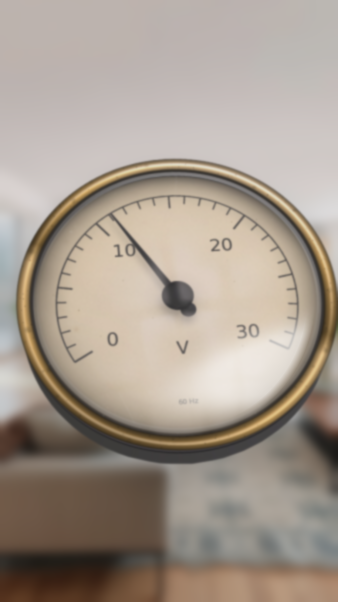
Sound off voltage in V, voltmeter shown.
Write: 11 V
